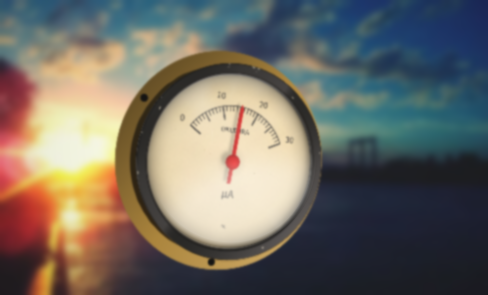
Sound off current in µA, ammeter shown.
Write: 15 µA
